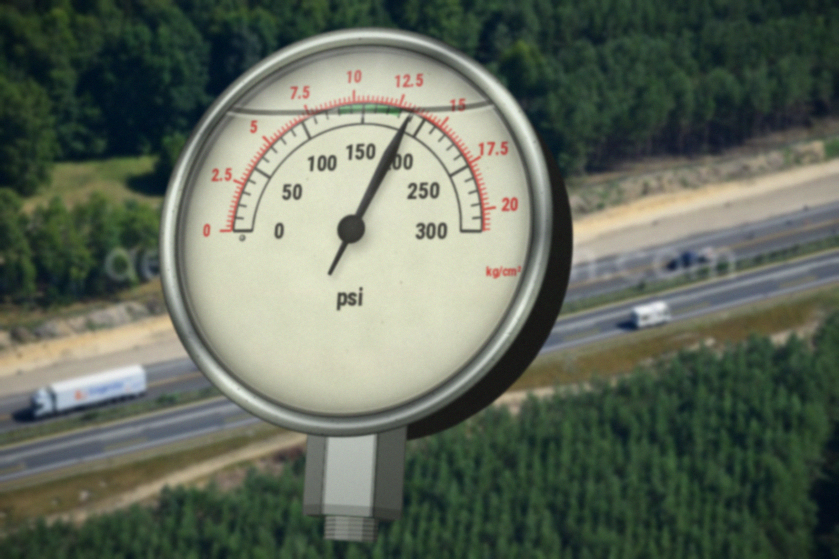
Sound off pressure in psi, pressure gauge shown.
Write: 190 psi
